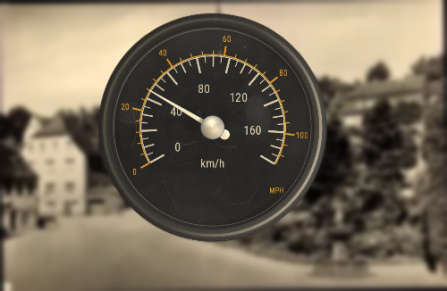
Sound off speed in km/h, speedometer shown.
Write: 45 km/h
